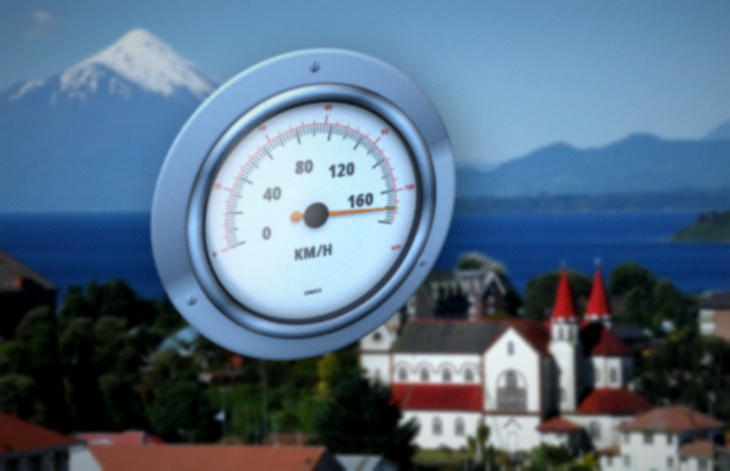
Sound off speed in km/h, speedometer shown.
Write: 170 km/h
